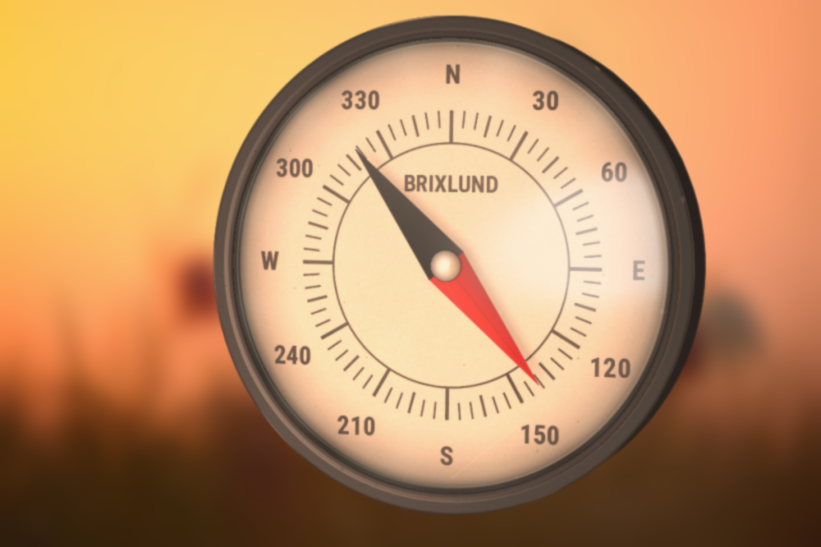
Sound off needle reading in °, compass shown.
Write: 140 °
